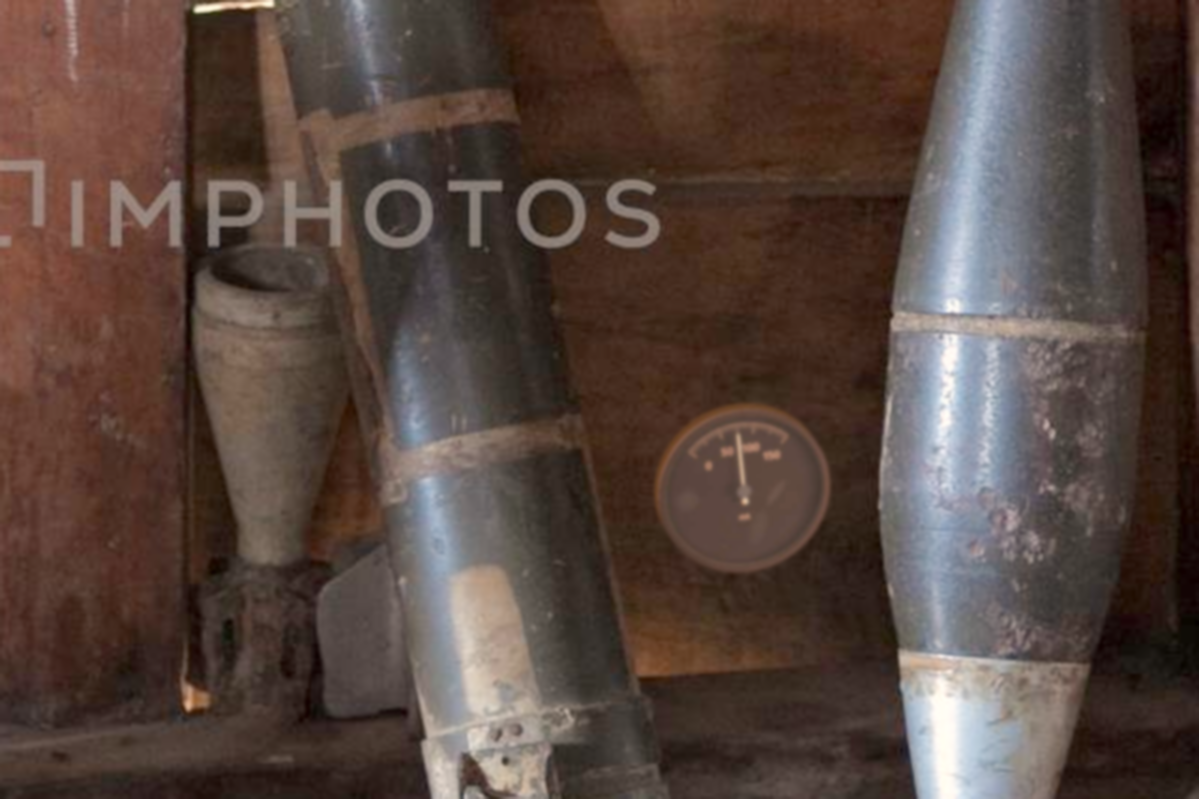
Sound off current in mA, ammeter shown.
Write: 75 mA
